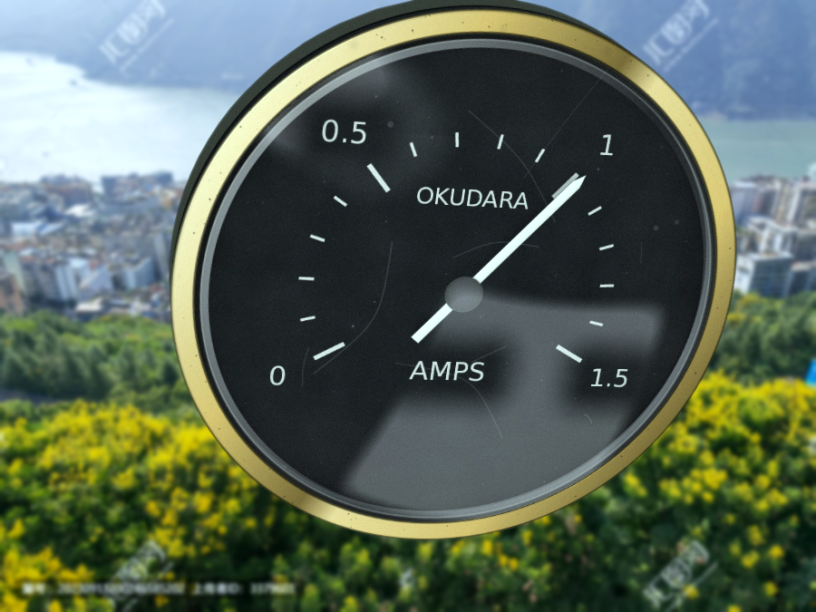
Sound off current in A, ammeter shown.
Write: 1 A
